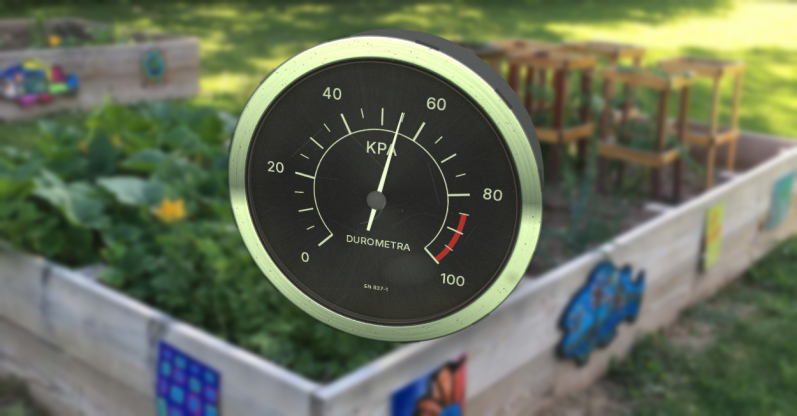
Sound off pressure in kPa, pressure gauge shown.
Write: 55 kPa
